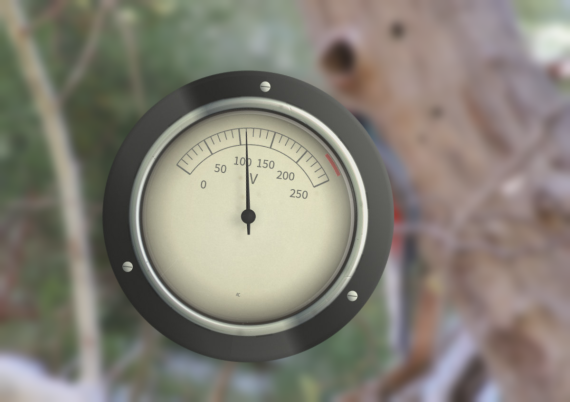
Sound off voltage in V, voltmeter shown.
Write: 110 V
